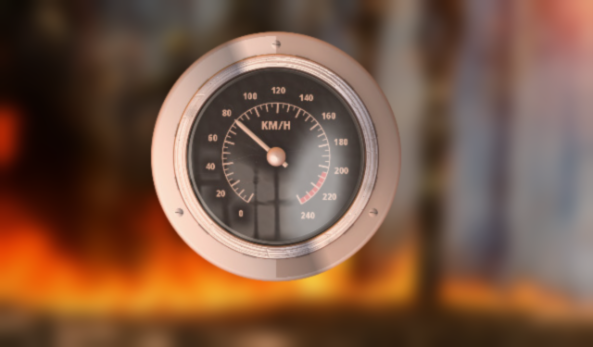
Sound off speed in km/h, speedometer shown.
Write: 80 km/h
